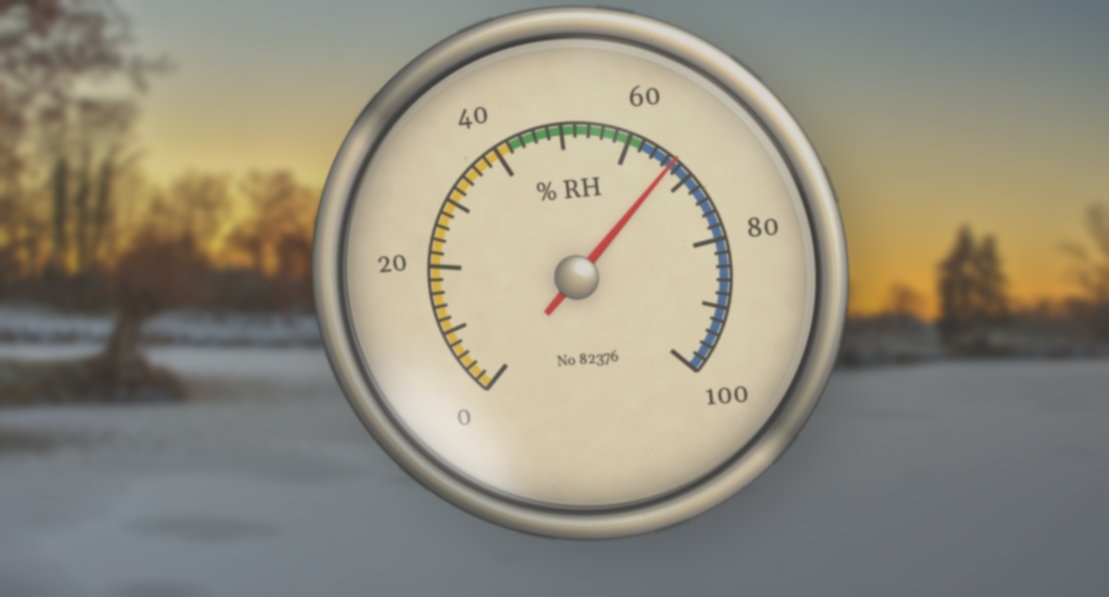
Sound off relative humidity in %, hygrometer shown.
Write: 67 %
